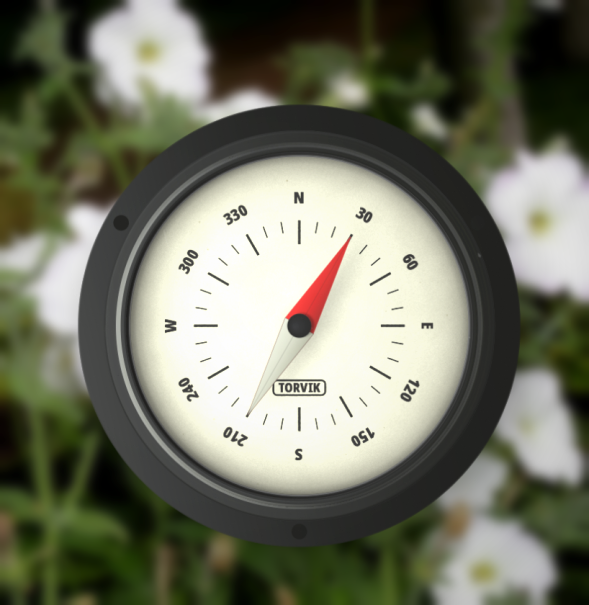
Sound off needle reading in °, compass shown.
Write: 30 °
